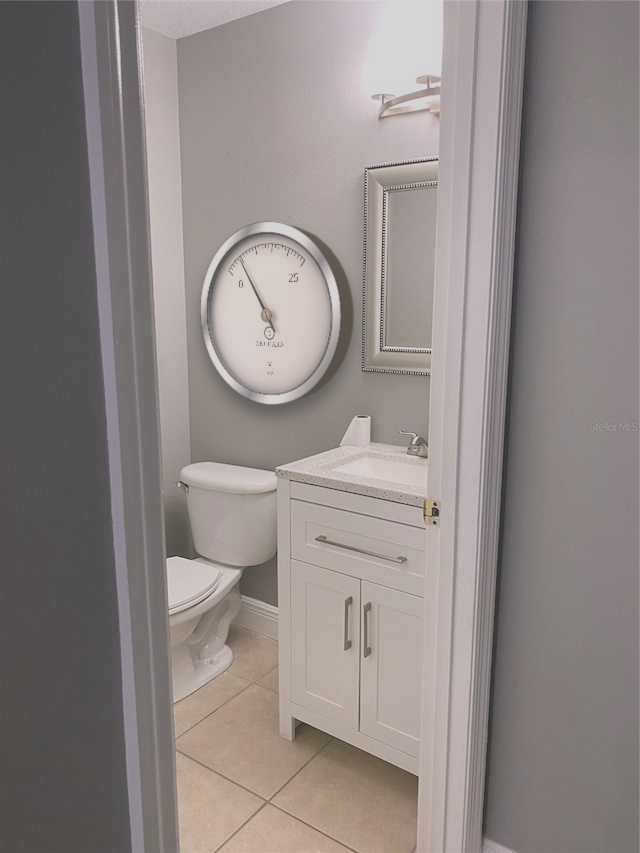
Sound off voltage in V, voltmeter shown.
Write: 5 V
